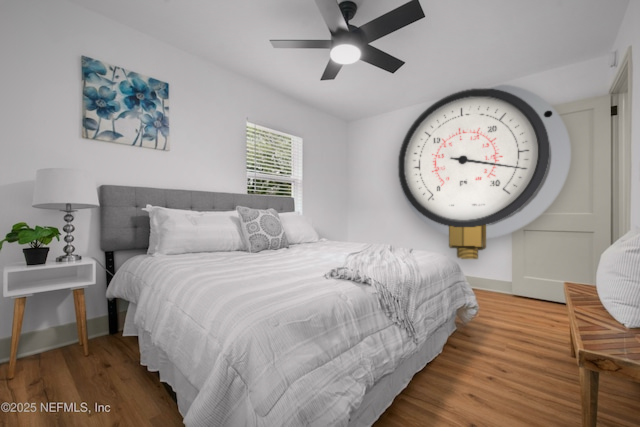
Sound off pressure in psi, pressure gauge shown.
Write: 27 psi
